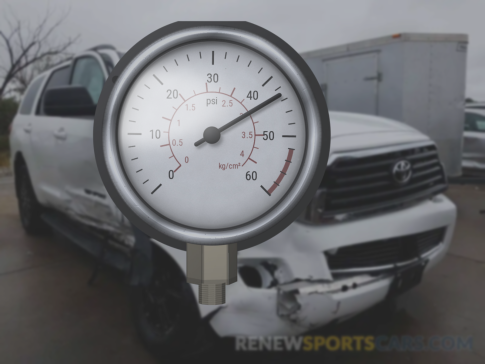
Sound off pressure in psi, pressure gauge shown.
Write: 43 psi
